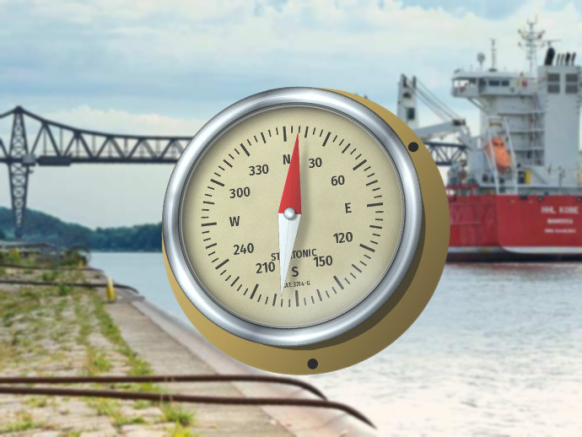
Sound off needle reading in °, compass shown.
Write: 10 °
